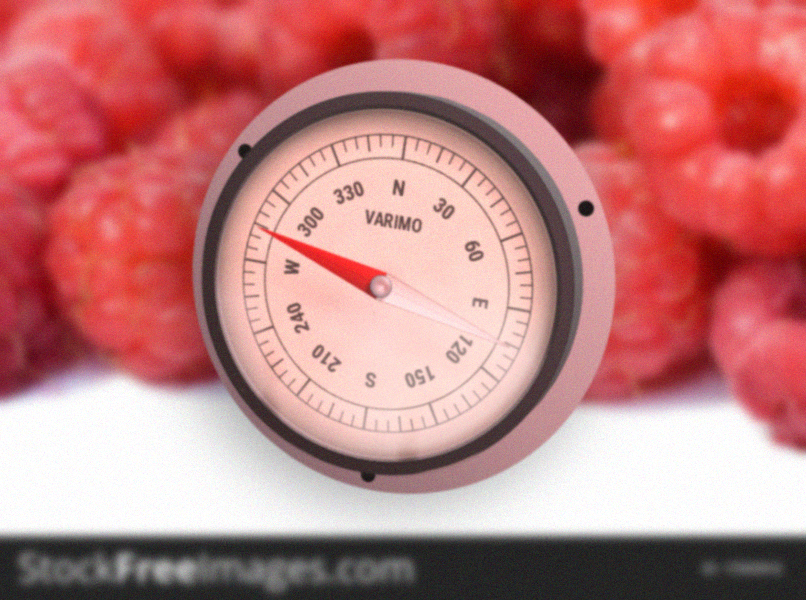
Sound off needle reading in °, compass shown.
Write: 285 °
